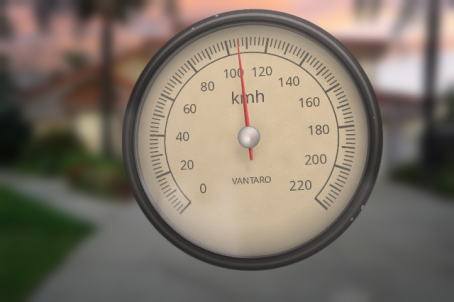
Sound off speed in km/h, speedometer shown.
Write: 106 km/h
